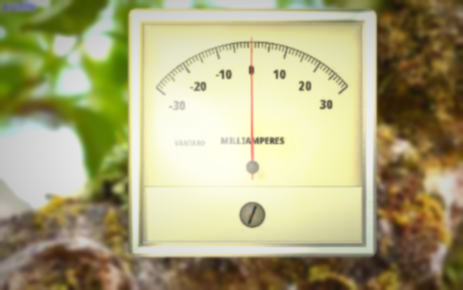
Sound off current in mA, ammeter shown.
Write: 0 mA
